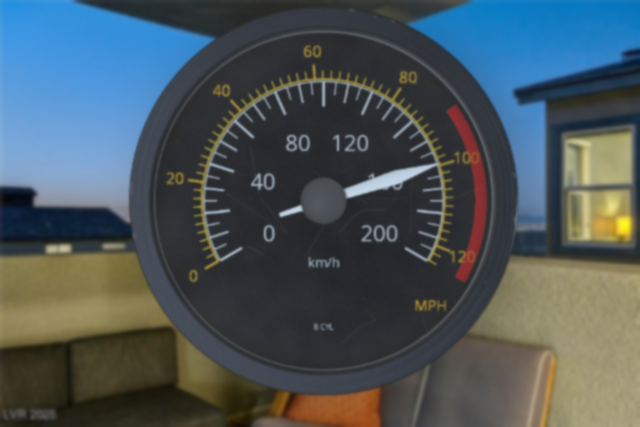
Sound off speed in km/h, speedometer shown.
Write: 160 km/h
